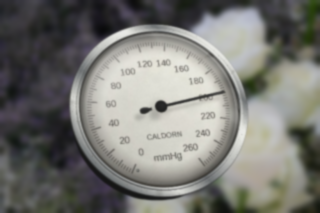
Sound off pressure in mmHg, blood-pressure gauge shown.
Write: 200 mmHg
